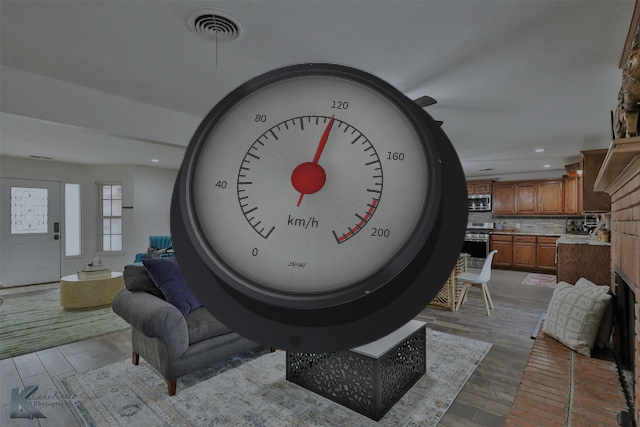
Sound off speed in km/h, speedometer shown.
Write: 120 km/h
